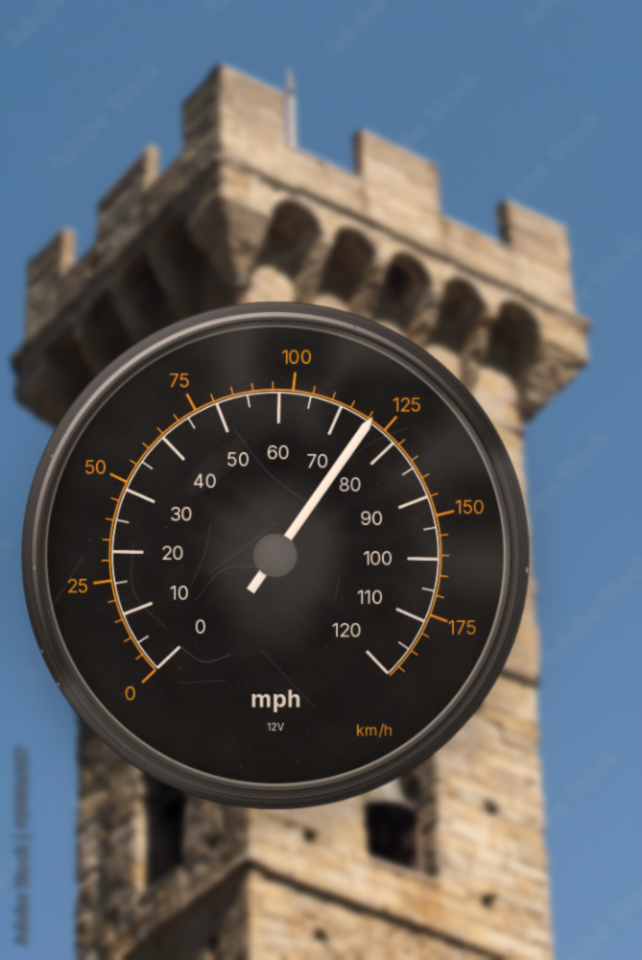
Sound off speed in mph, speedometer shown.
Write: 75 mph
